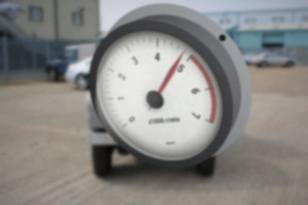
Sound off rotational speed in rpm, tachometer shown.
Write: 4800 rpm
